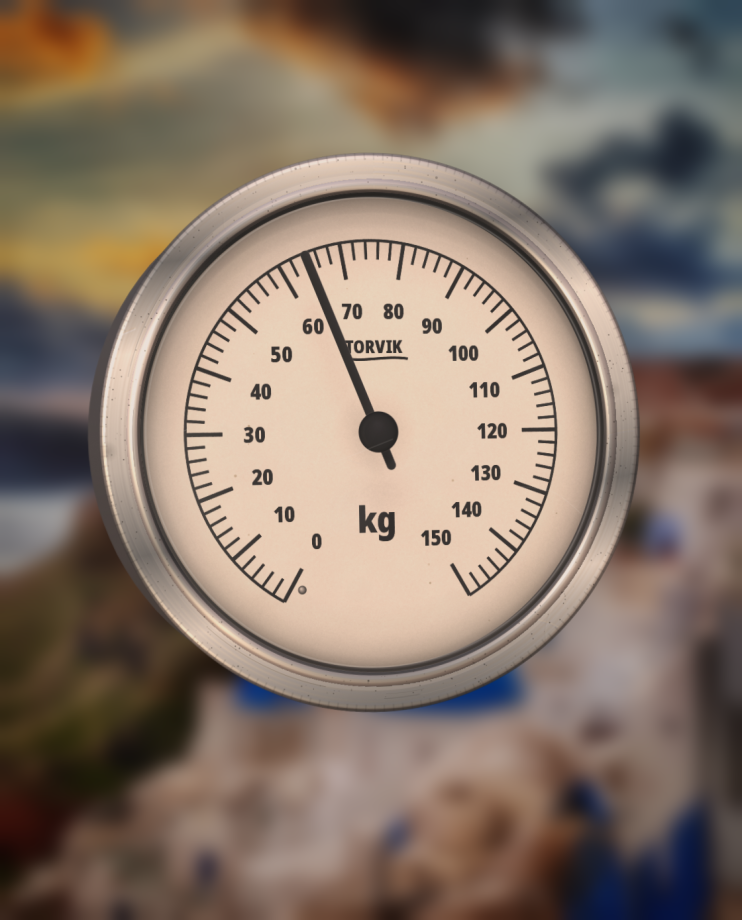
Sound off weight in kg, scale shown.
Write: 64 kg
